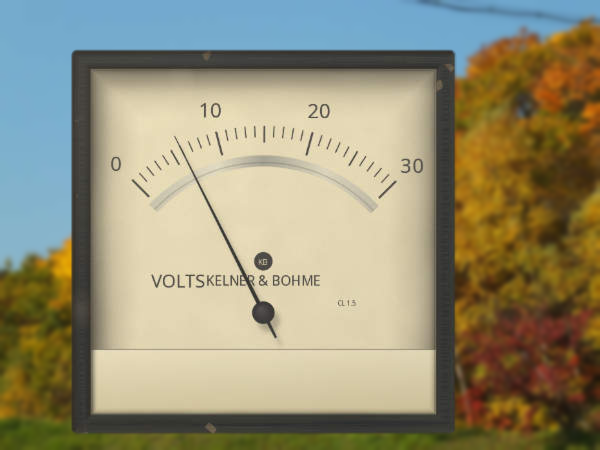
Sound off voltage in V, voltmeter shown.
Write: 6 V
